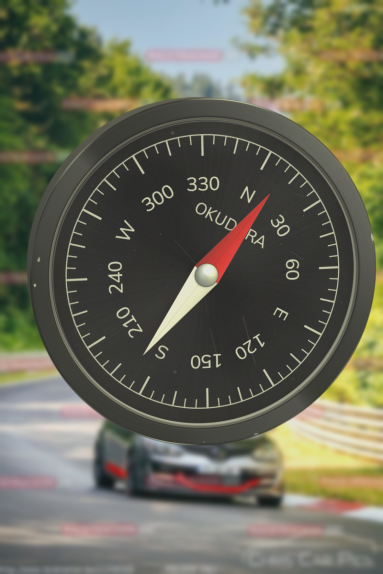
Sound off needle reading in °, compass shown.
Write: 10 °
